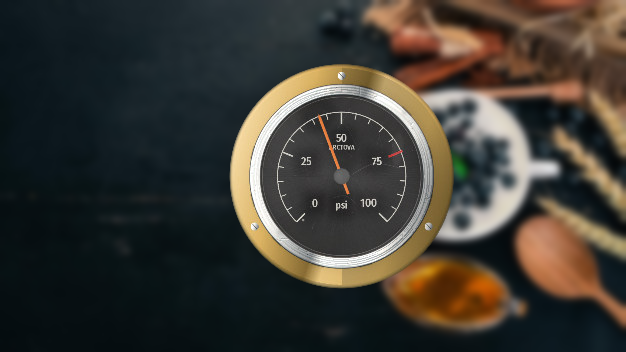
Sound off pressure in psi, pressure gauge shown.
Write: 42.5 psi
